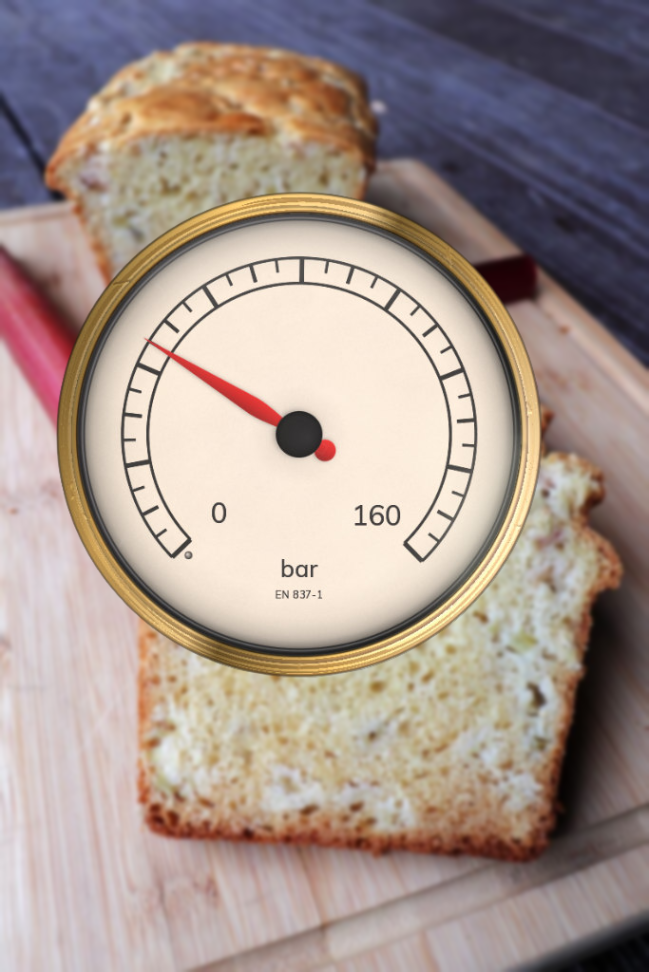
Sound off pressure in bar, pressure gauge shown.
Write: 45 bar
